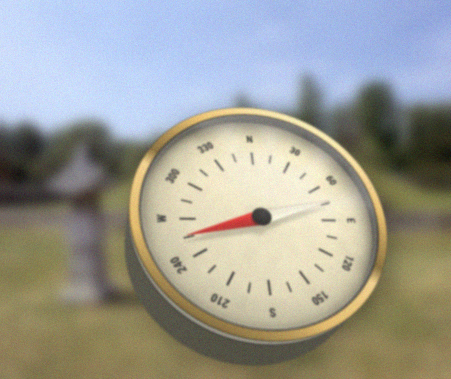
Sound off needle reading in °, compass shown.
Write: 255 °
